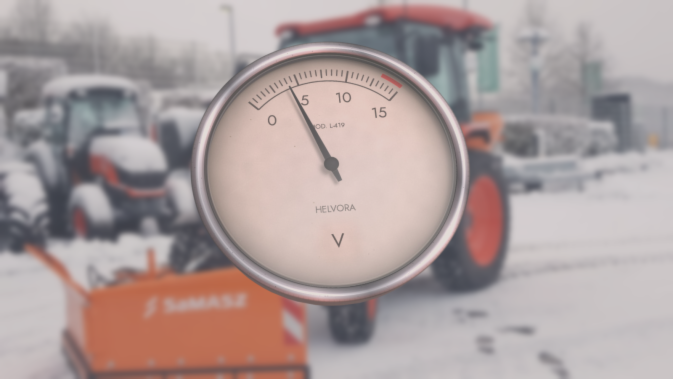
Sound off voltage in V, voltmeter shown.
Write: 4 V
